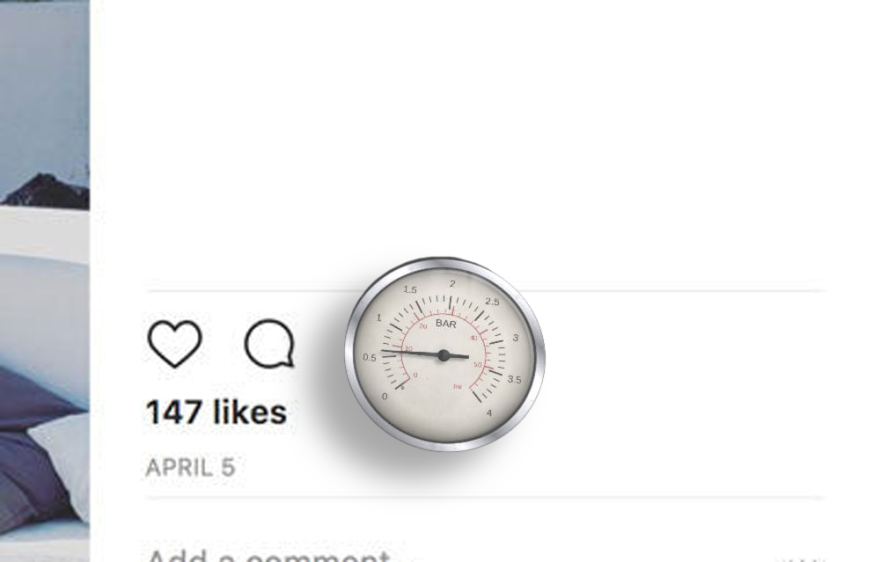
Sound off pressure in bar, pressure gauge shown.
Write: 0.6 bar
